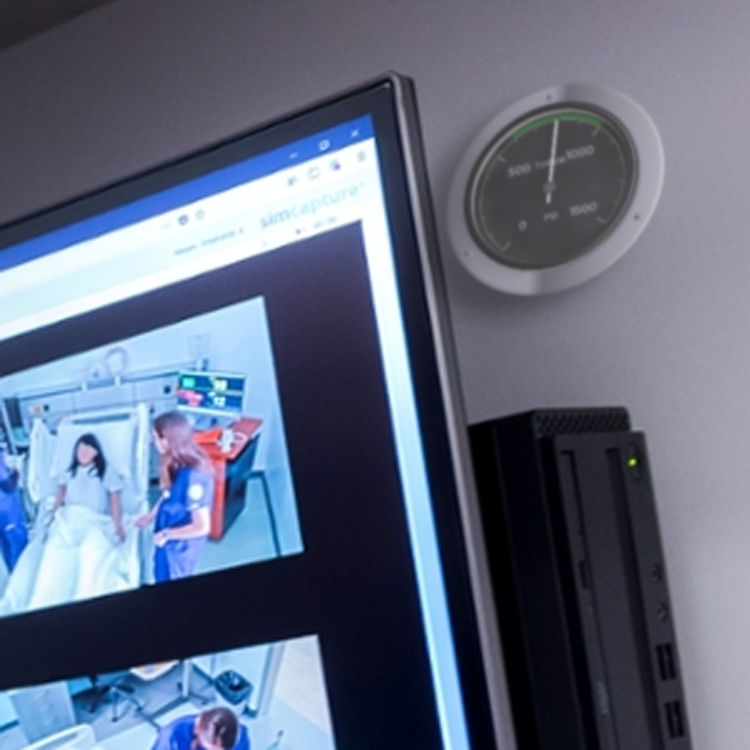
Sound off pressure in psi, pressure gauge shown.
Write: 800 psi
